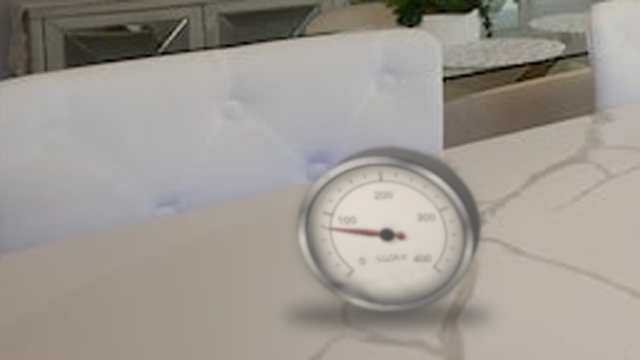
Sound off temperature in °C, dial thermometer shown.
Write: 80 °C
